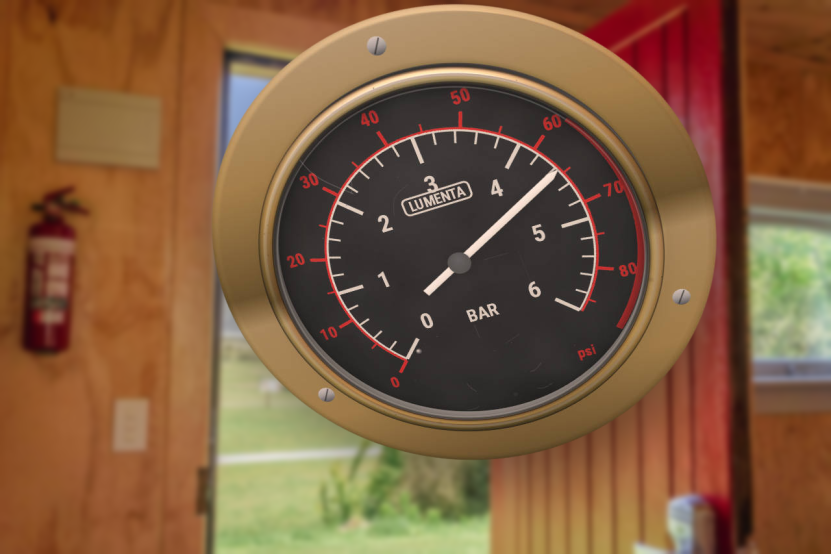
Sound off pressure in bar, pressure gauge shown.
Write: 4.4 bar
